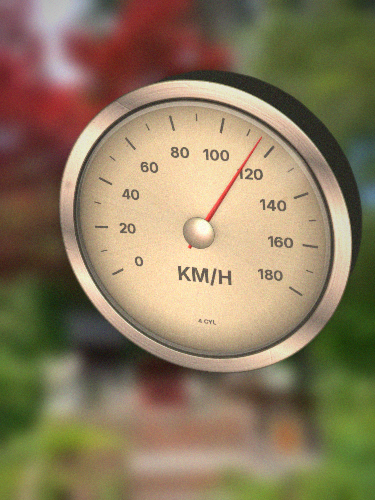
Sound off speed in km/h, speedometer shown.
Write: 115 km/h
